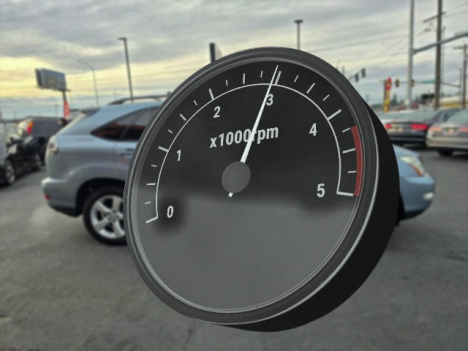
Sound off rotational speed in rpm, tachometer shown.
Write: 3000 rpm
